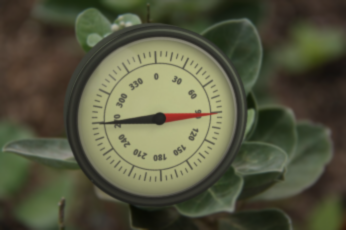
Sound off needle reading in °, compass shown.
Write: 90 °
